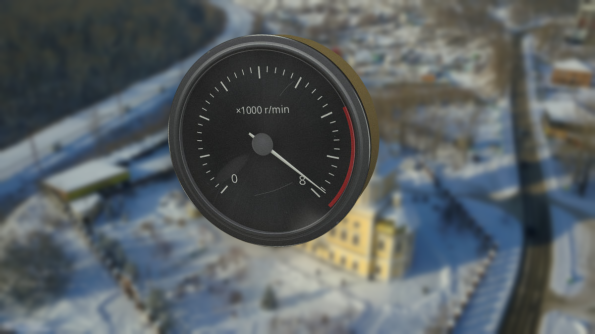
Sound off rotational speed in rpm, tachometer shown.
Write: 7800 rpm
